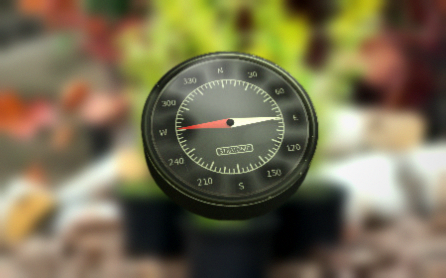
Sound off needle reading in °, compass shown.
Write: 270 °
